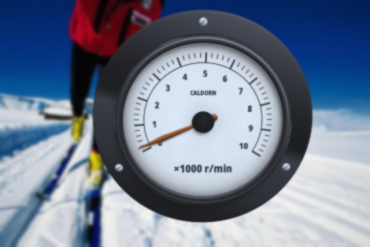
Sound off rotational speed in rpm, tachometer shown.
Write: 200 rpm
